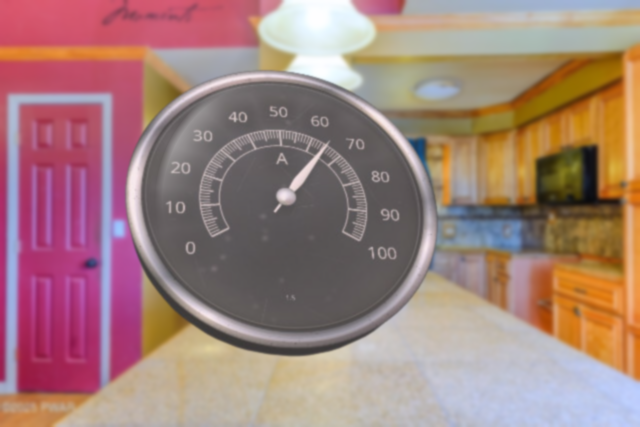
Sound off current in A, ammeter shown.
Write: 65 A
